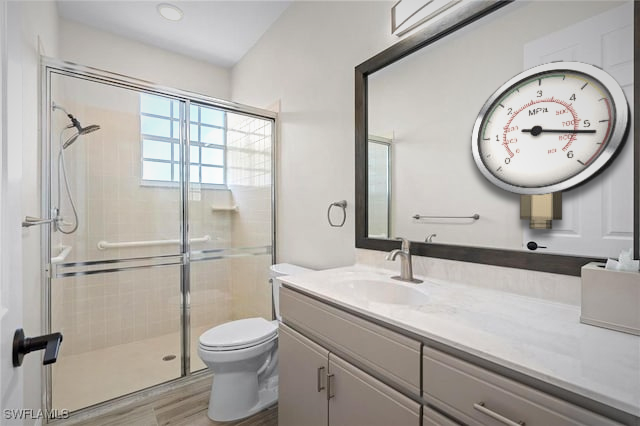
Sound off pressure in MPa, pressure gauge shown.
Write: 5.25 MPa
